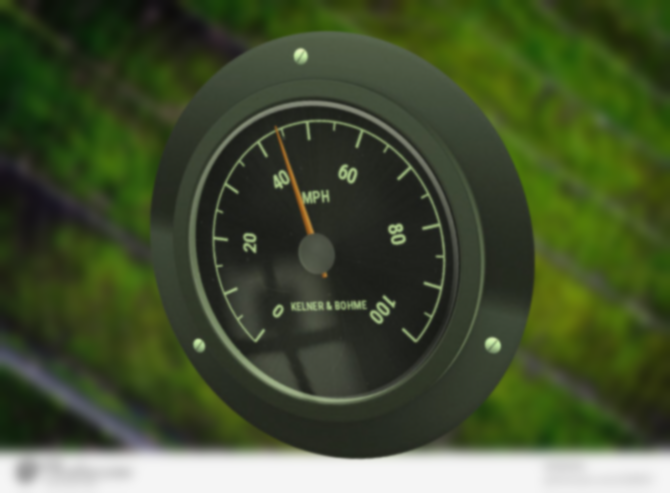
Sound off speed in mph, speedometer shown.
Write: 45 mph
